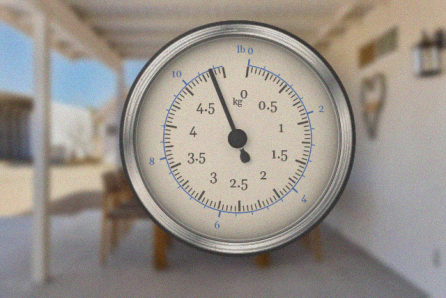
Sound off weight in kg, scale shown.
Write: 4.85 kg
